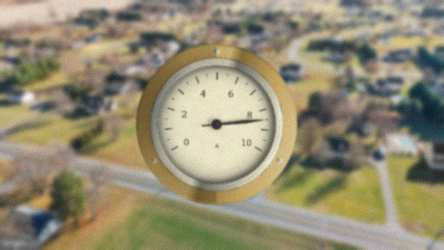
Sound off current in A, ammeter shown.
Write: 8.5 A
